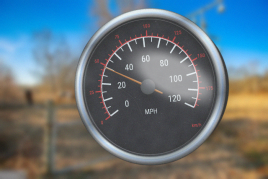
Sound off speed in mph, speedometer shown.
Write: 30 mph
